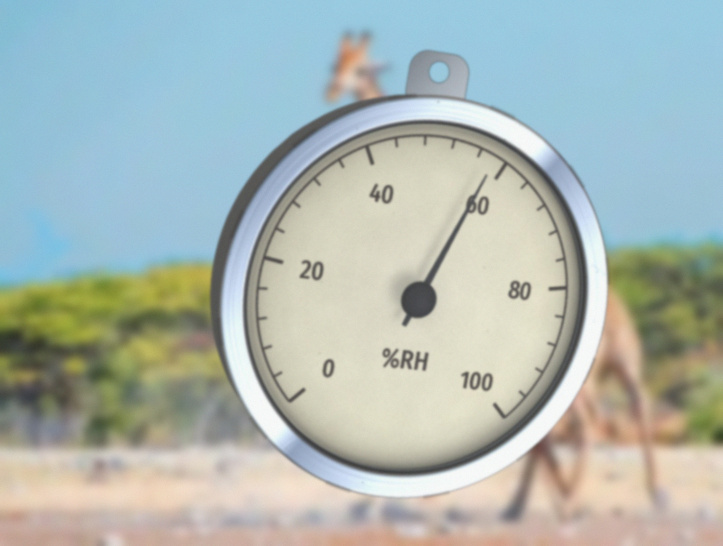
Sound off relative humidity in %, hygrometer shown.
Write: 58 %
